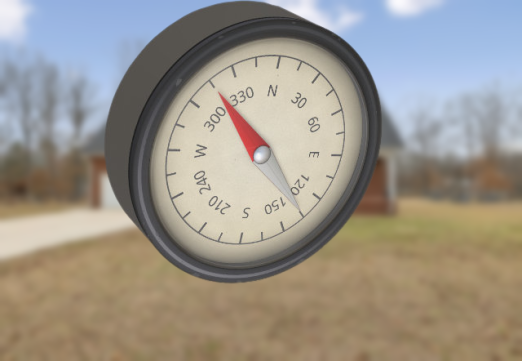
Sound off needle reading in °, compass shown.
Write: 315 °
